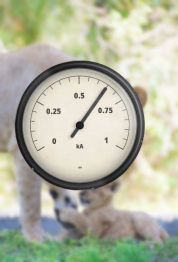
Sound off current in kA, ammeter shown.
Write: 0.65 kA
